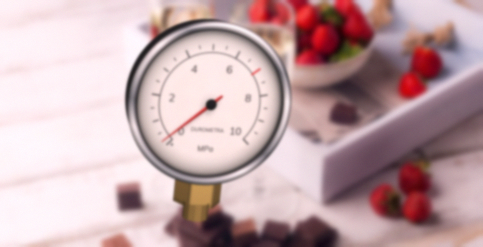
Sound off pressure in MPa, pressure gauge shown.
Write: 0.25 MPa
